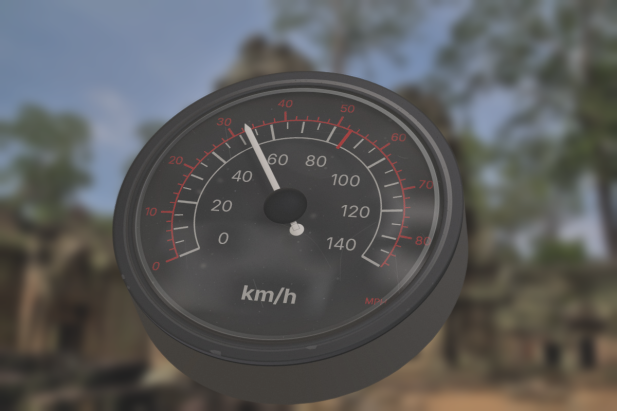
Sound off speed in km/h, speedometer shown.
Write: 52.5 km/h
